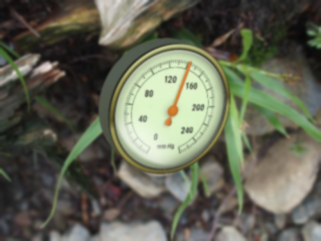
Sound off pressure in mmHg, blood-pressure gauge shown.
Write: 140 mmHg
